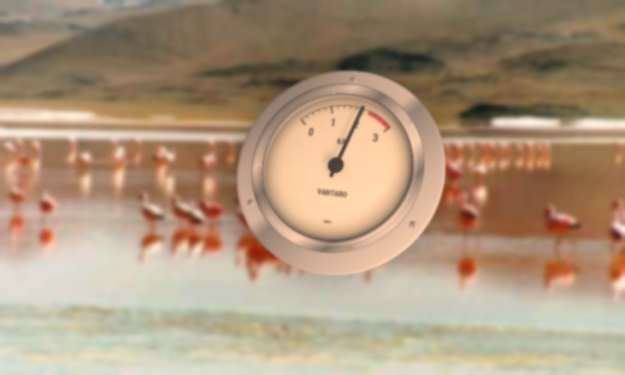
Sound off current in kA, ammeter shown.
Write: 2 kA
